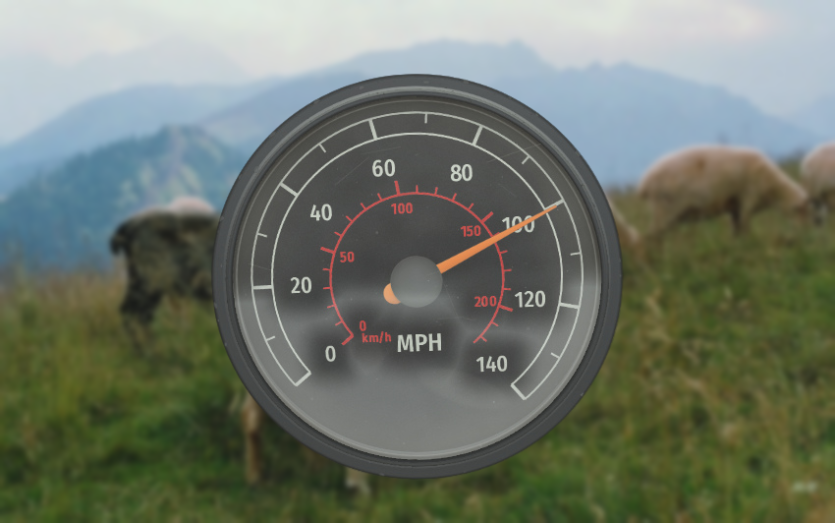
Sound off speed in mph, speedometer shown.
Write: 100 mph
